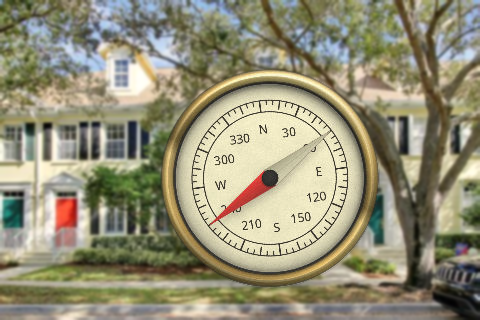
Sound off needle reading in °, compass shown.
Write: 240 °
